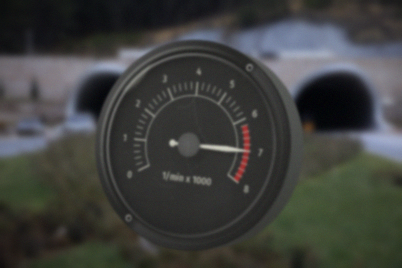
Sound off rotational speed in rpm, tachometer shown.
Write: 7000 rpm
